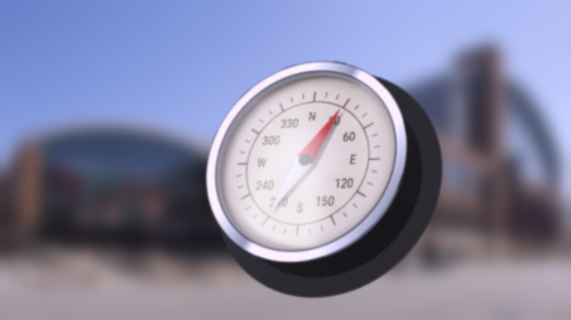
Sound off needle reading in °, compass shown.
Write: 30 °
